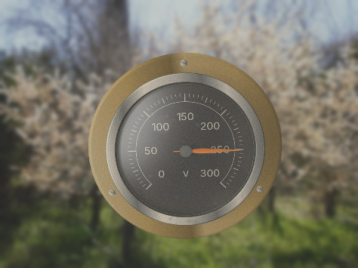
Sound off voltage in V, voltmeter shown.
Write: 250 V
